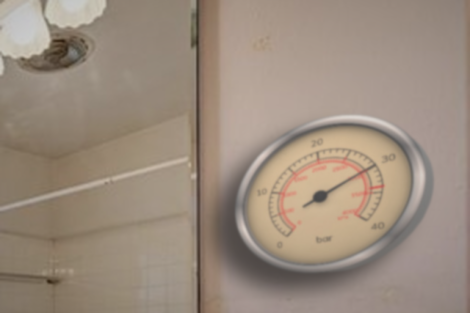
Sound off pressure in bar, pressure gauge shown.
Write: 30 bar
